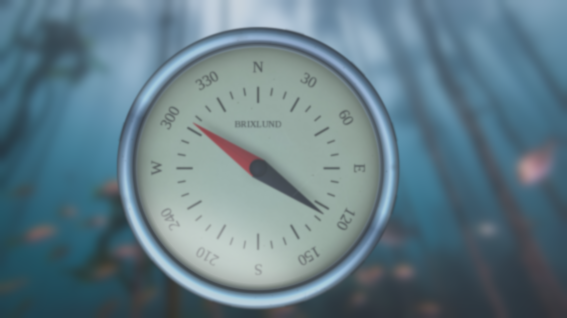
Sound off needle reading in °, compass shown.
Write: 305 °
